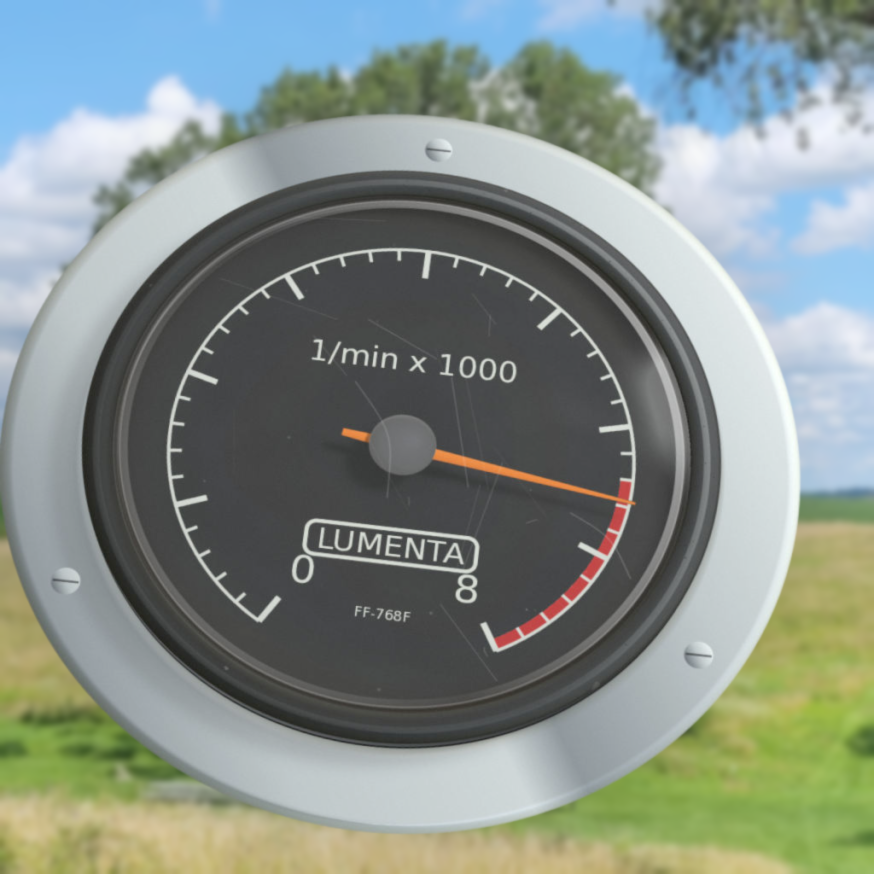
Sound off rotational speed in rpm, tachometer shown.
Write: 6600 rpm
